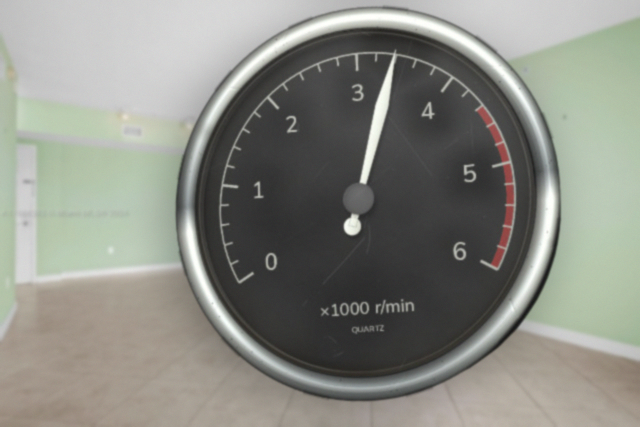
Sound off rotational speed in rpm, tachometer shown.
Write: 3400 rpm
